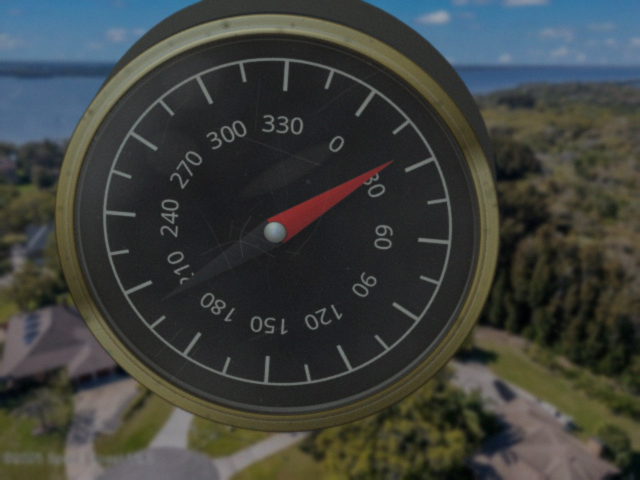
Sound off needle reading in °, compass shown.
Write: 22.5 °
